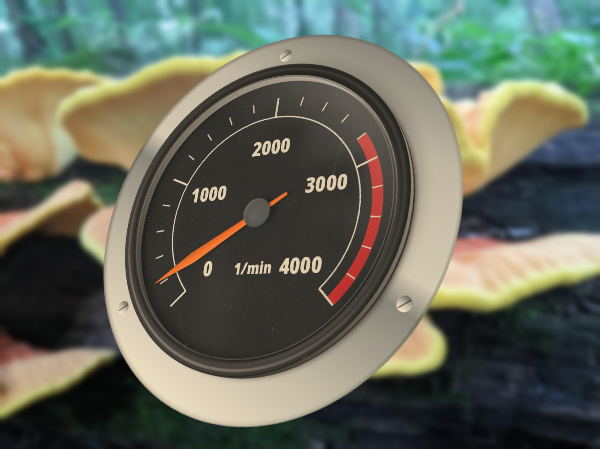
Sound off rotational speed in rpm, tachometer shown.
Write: 200 rpm
